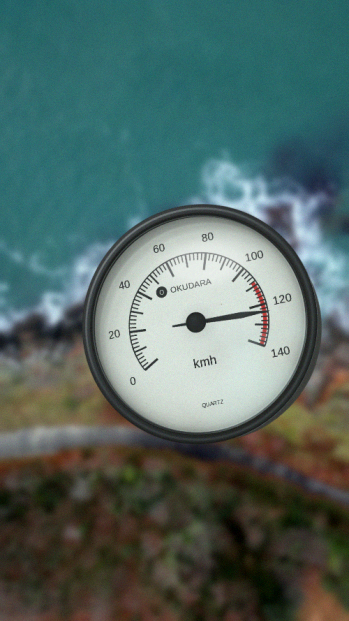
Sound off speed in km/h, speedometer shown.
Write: 124 km/h
